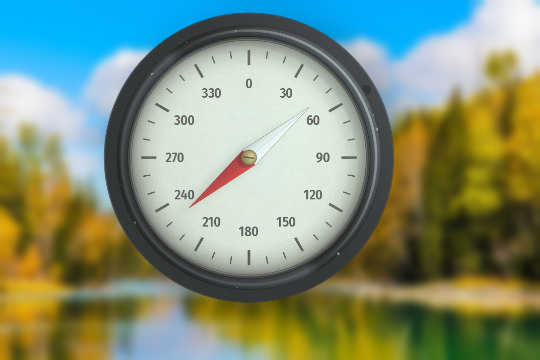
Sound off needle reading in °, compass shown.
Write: 230 °
